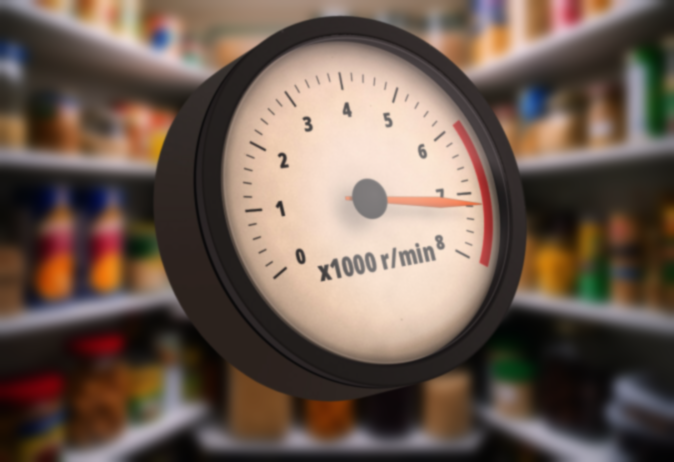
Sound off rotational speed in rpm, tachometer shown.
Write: 7200 rpm
